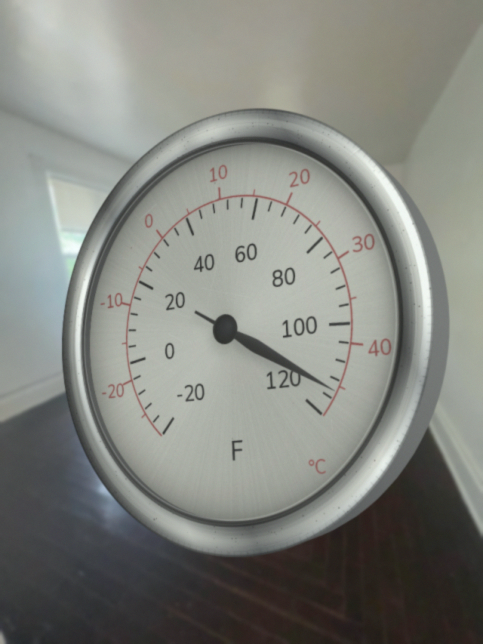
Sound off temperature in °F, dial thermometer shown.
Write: 114 °F
